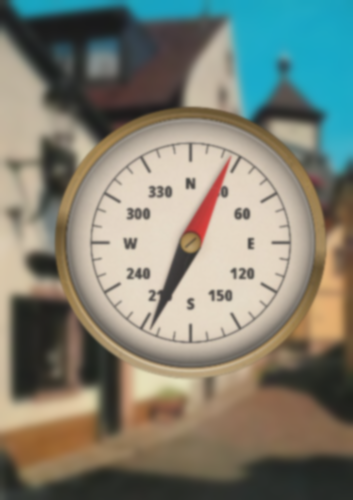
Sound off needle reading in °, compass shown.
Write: 25 °
